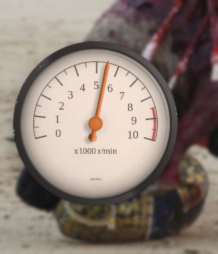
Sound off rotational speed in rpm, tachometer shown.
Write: 5500 rpm
